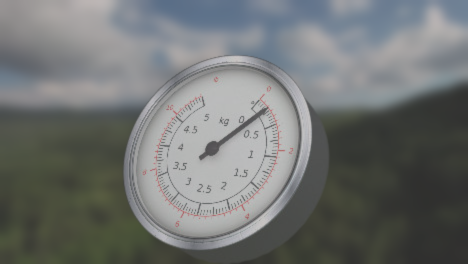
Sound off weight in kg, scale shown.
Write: 0.25 kg
